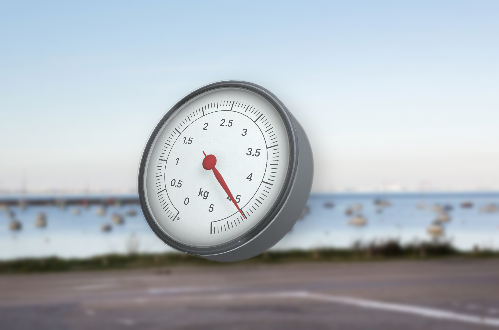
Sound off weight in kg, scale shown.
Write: 4.5 kg
